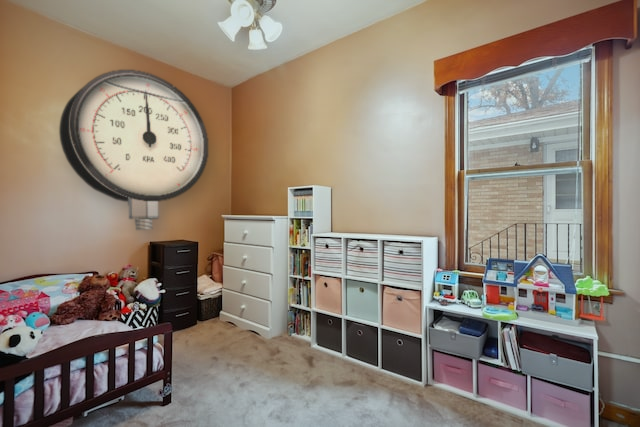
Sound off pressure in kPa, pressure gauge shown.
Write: 200 kPa
